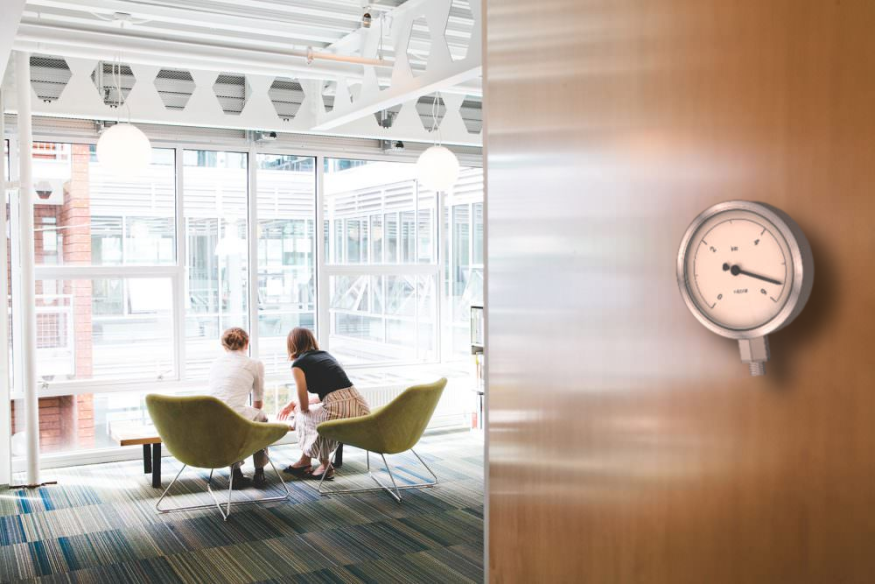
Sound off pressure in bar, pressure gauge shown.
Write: 5.5 bar
